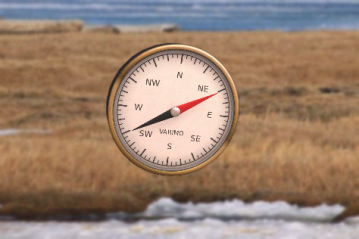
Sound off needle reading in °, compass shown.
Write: 60 °
